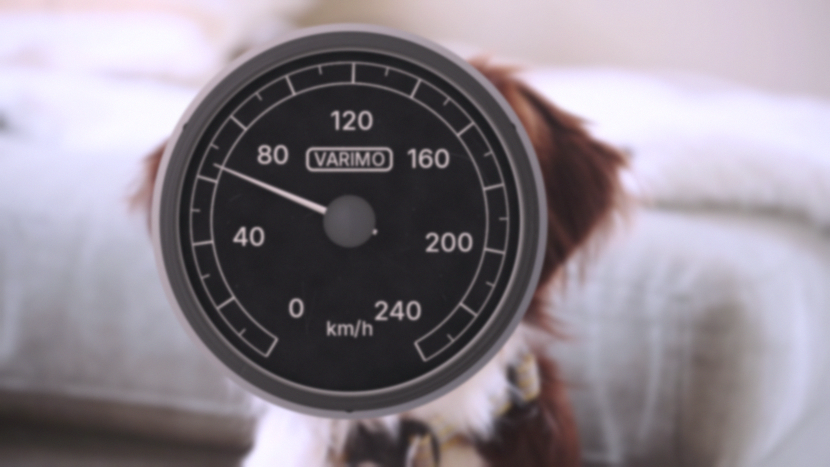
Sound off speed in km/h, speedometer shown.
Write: 65 km/h
